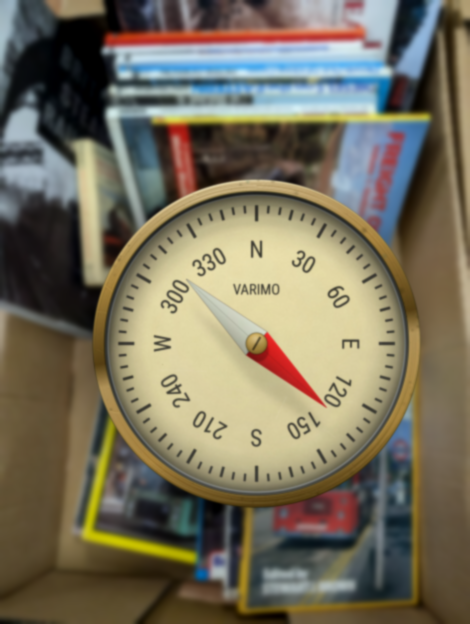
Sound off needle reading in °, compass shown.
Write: 132.5 °
